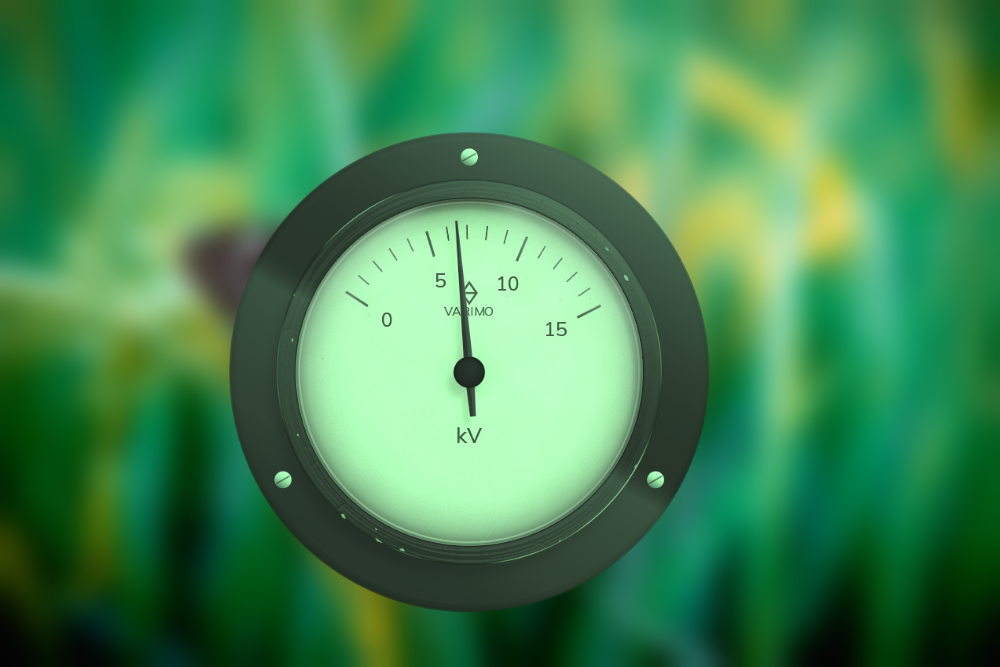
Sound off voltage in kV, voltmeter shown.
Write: 6.5 kV
